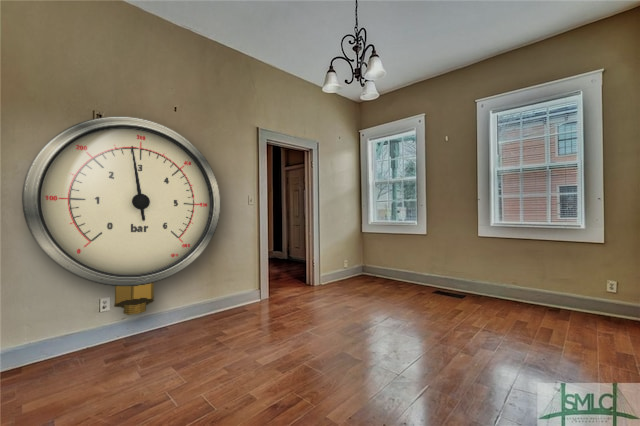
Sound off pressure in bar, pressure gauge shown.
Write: 2.8 bar
